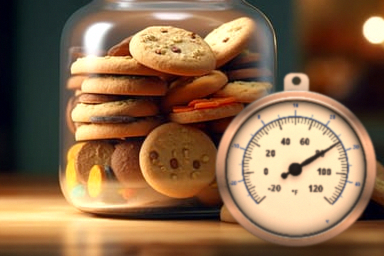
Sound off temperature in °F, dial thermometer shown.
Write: 80 °F
